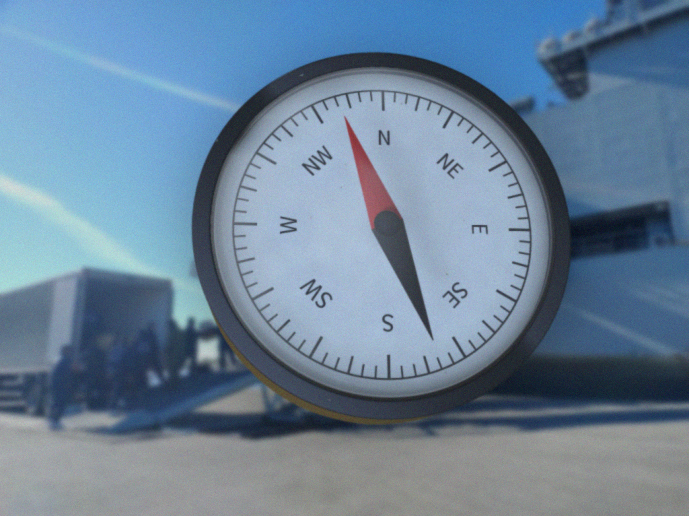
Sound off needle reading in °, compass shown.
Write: 340 °
